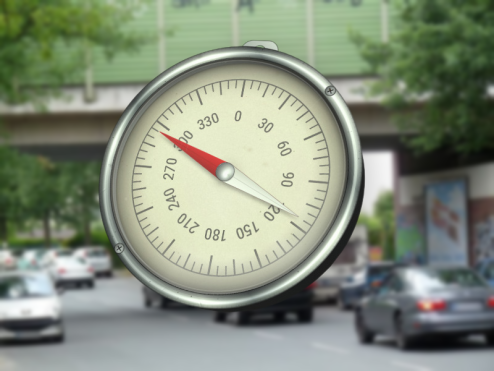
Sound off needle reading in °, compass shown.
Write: 295 °
